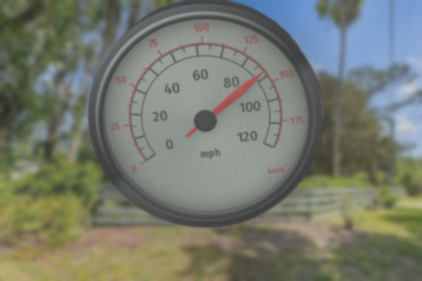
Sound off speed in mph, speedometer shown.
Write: 87.5 mph
